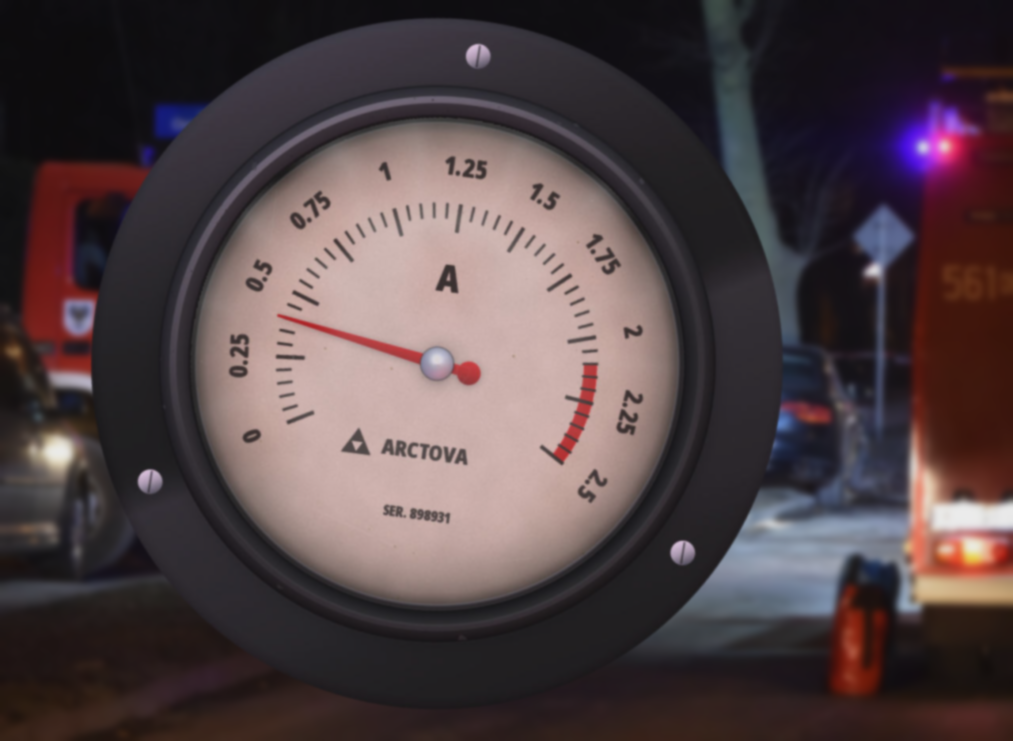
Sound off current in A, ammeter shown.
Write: 0.4 A
